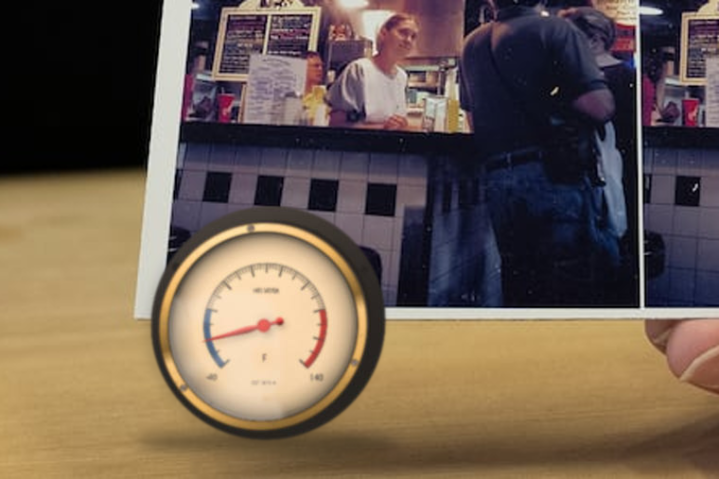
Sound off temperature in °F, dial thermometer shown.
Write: -20 °F
